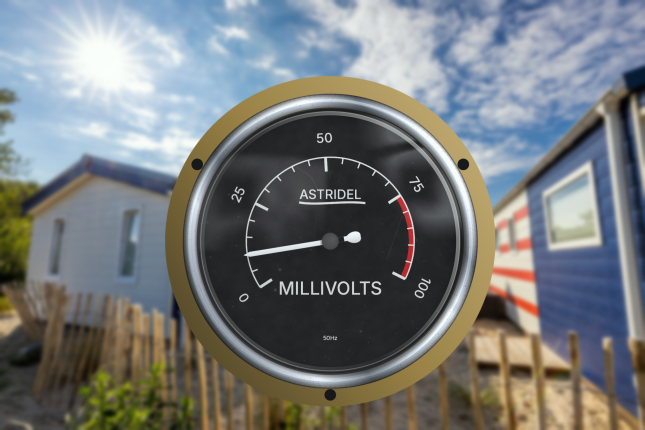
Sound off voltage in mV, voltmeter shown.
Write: 10 mV
